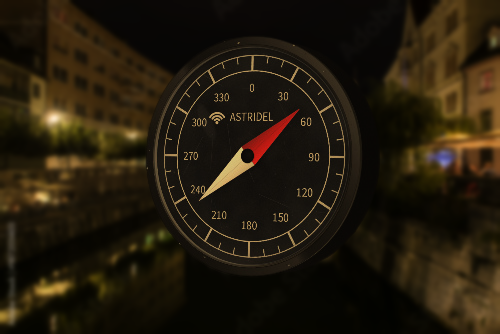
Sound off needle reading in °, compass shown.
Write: 50 °
